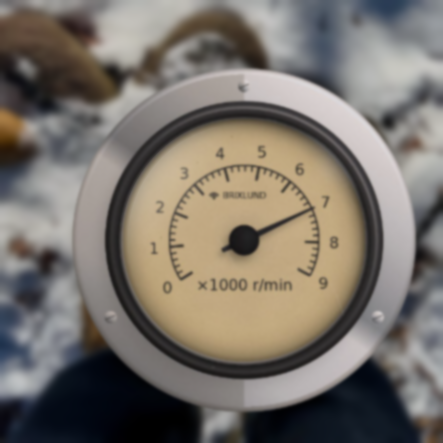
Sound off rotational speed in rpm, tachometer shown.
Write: 7000 rpm
